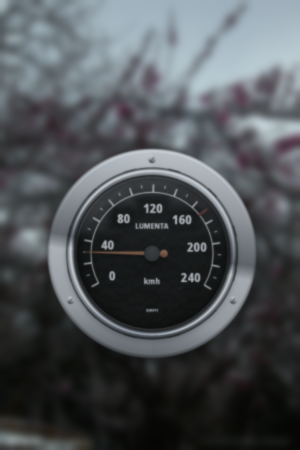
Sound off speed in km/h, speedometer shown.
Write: 30 km/h
